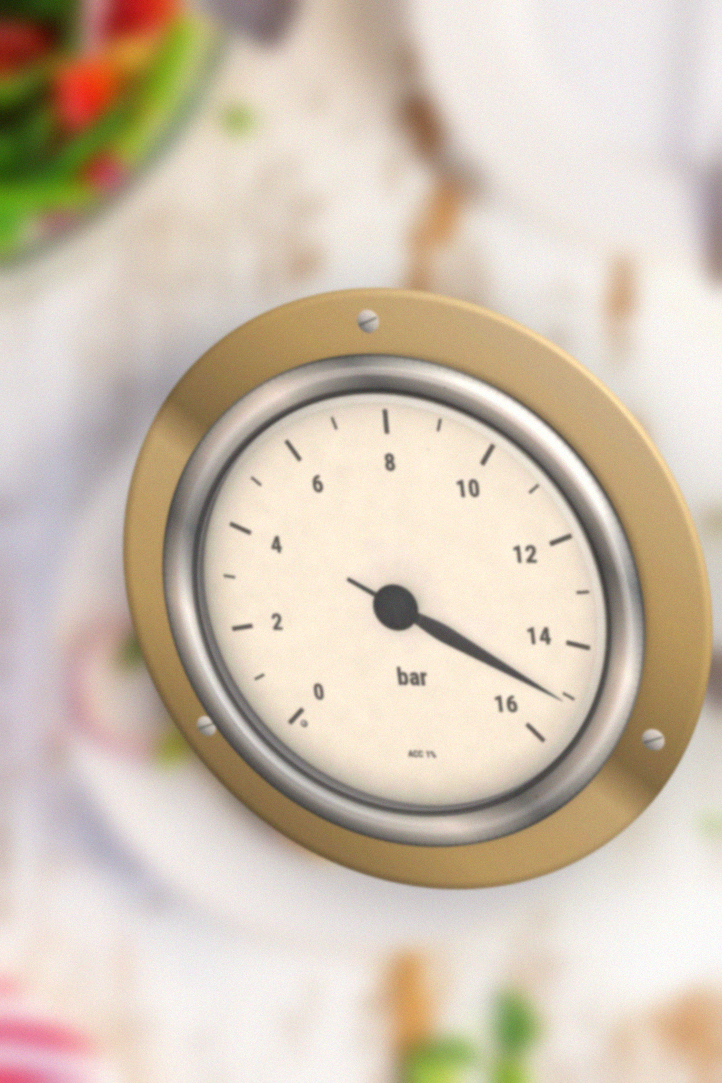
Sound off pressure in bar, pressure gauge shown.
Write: 15 bar
